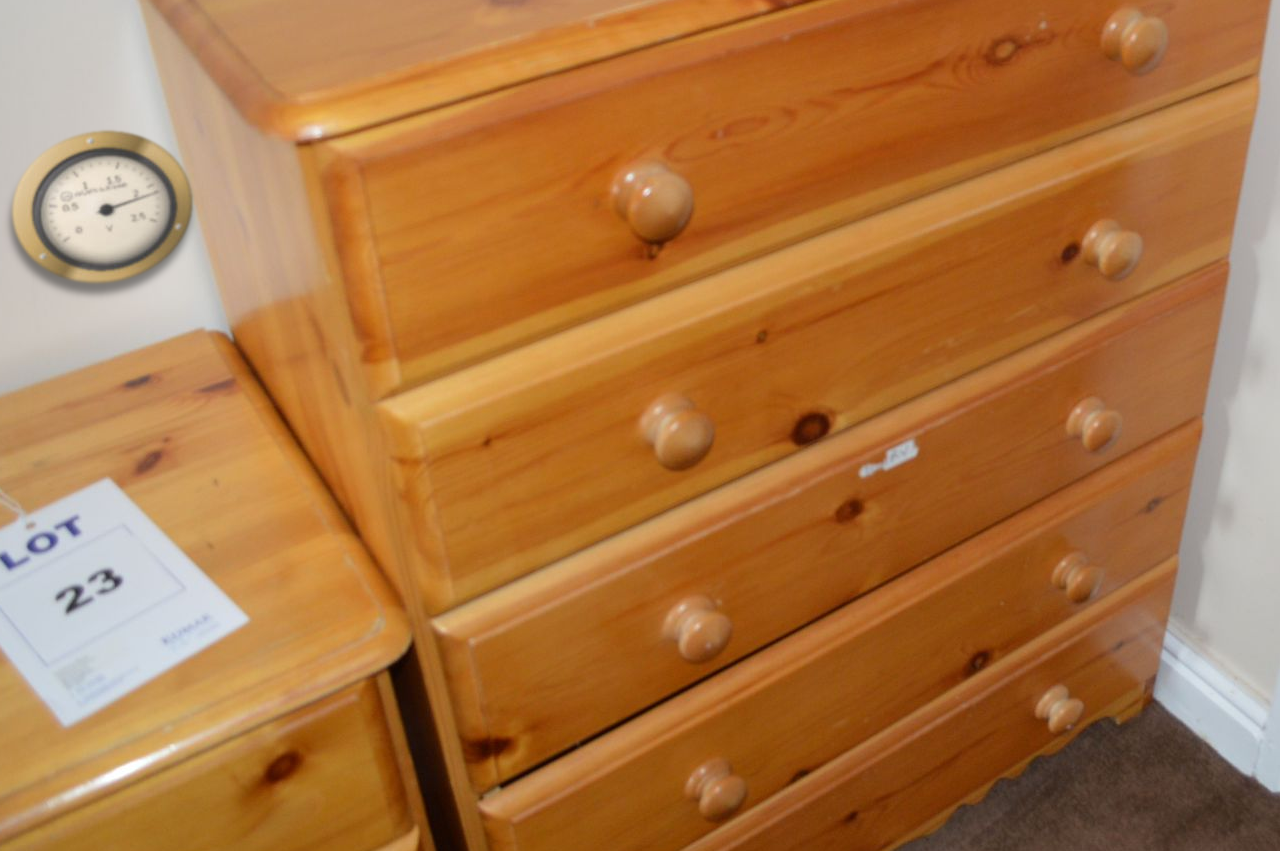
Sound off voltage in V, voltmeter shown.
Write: 2.1 V
